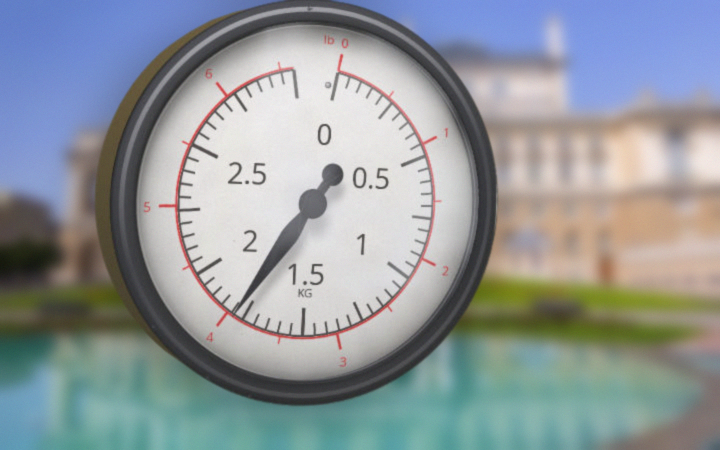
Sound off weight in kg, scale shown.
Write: 1.8 kg
